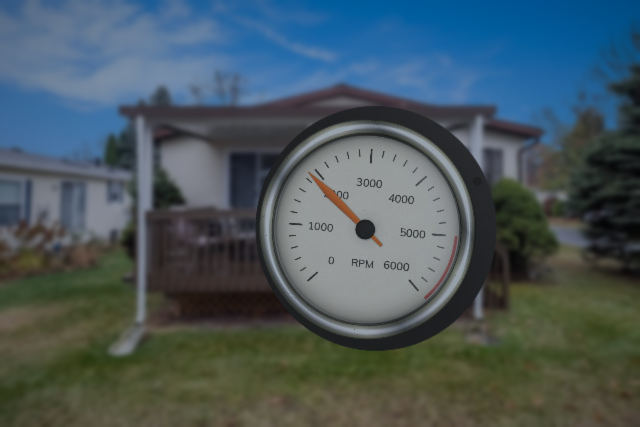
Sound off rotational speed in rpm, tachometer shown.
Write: 1900 rpm
